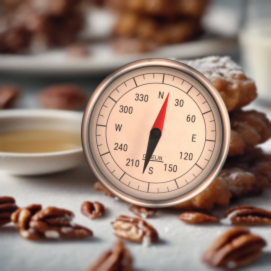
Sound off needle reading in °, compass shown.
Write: 10 °
